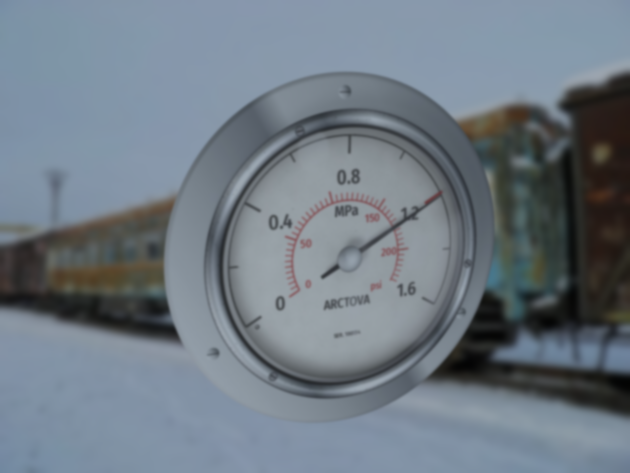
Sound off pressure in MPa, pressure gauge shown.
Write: 1.2 MPa
